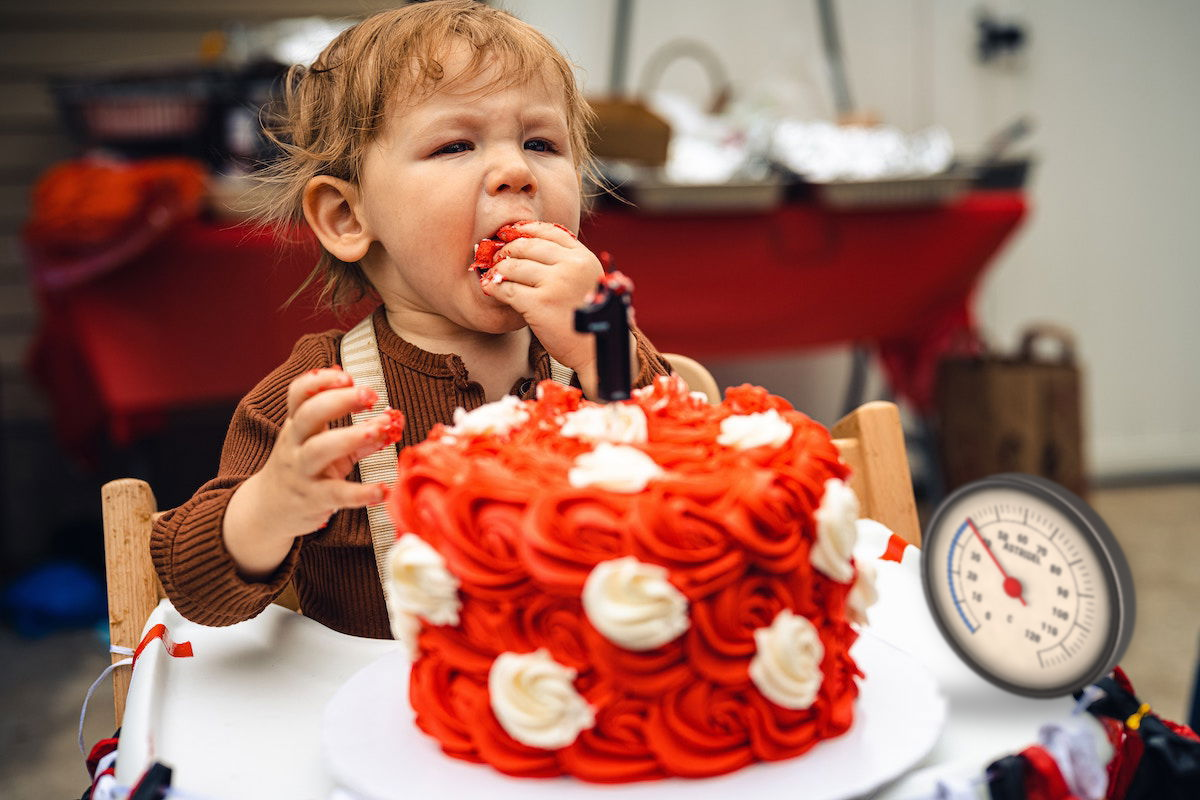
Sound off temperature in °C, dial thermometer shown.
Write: 40 °C
